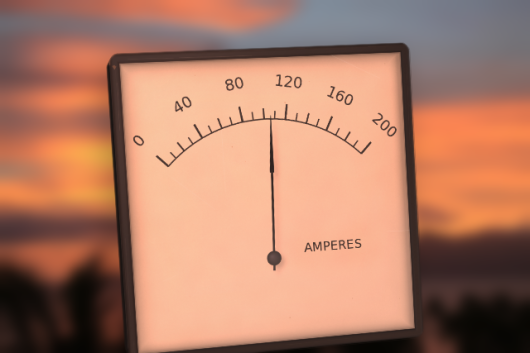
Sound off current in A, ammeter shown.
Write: 105 A
